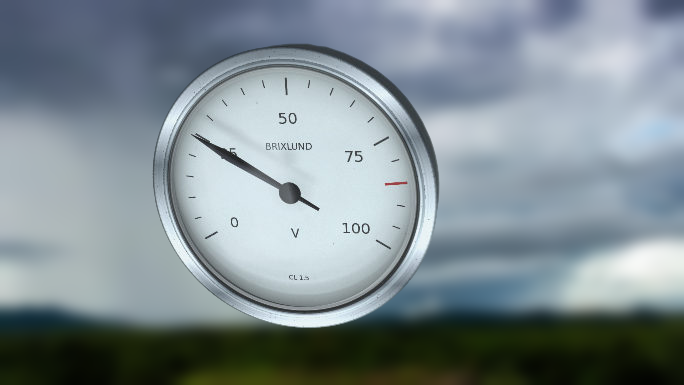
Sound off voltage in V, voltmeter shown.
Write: 25 V
